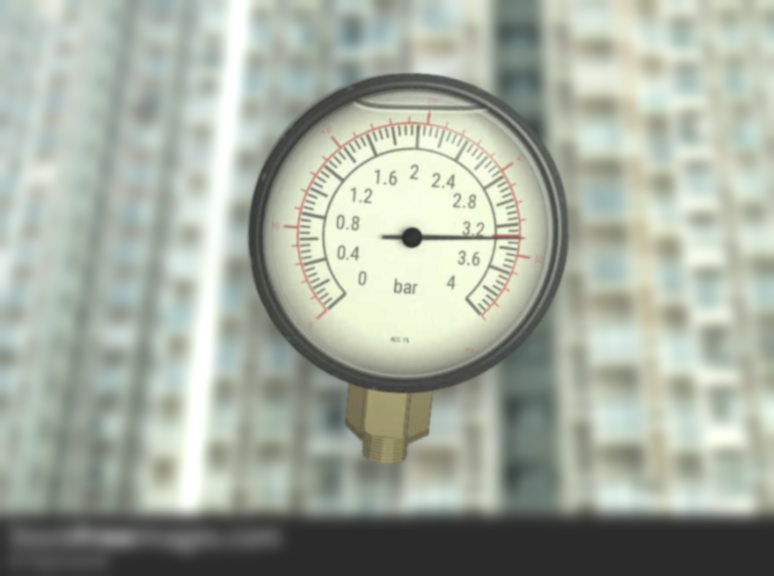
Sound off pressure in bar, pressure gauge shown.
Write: 3.3 bar
